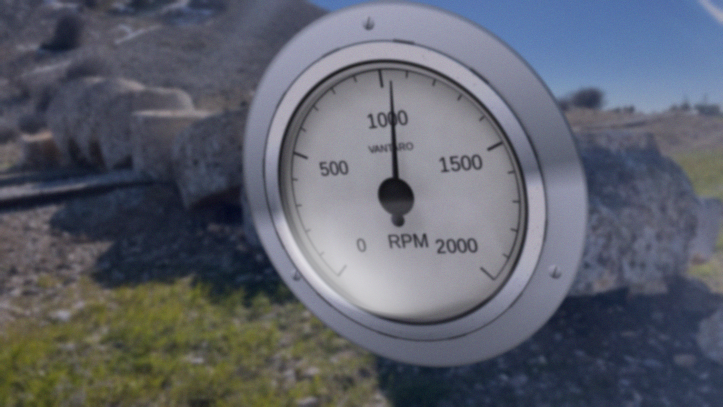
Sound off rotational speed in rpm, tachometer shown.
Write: 1050 rpm
